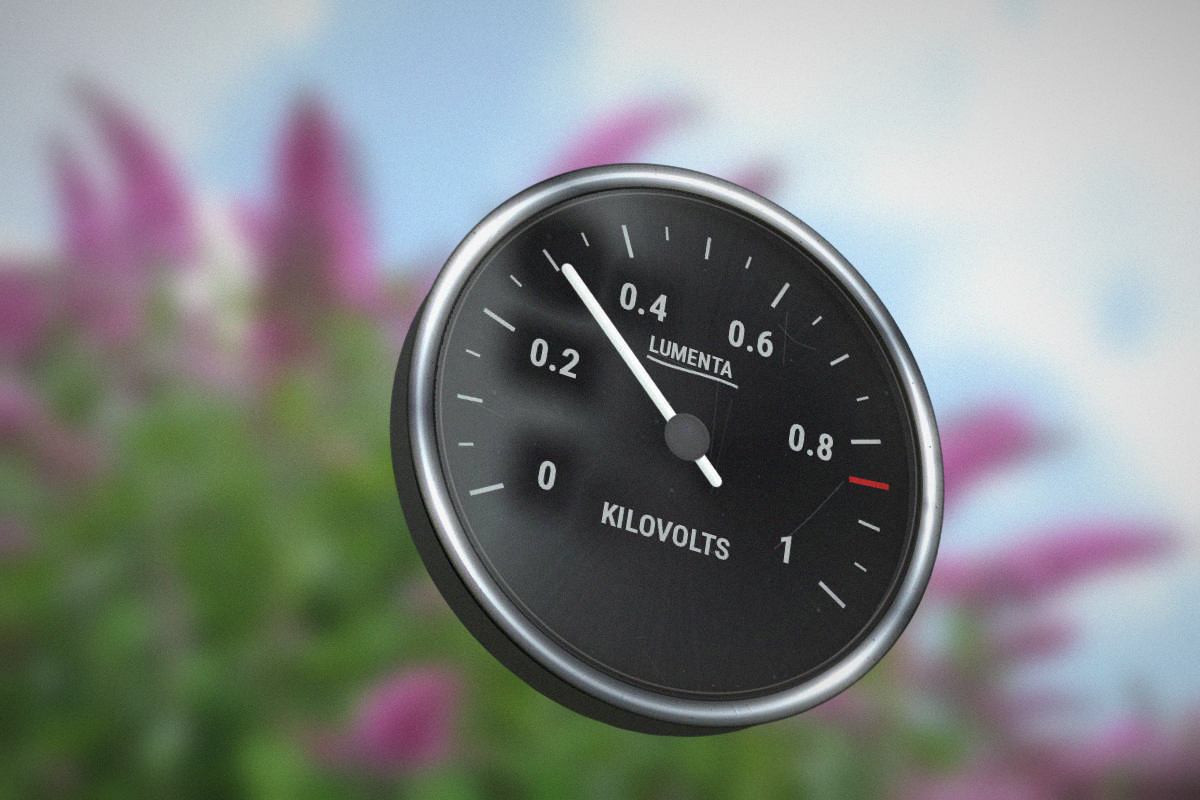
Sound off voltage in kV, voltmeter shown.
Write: 0.3 kV
